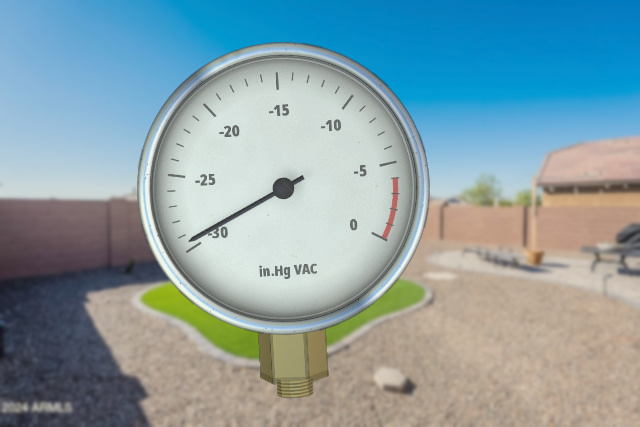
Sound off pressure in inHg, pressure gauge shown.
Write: -29.5 inHg
